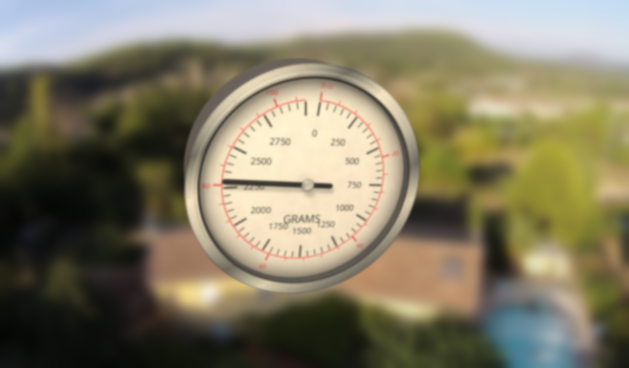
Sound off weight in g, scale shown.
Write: 2300 g
